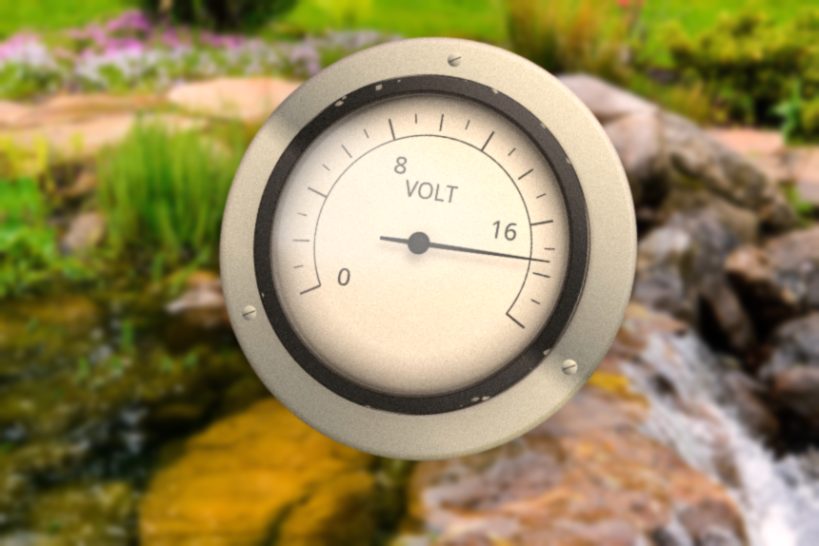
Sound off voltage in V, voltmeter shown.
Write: 17.5 V
